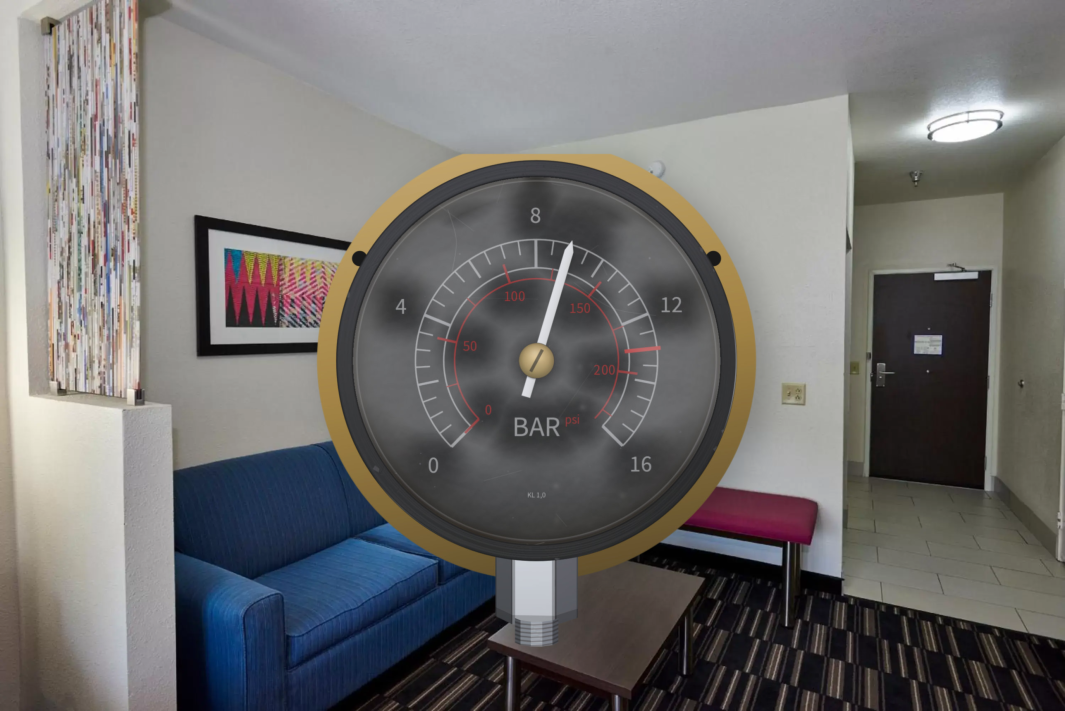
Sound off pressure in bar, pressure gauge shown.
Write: 9 bar
